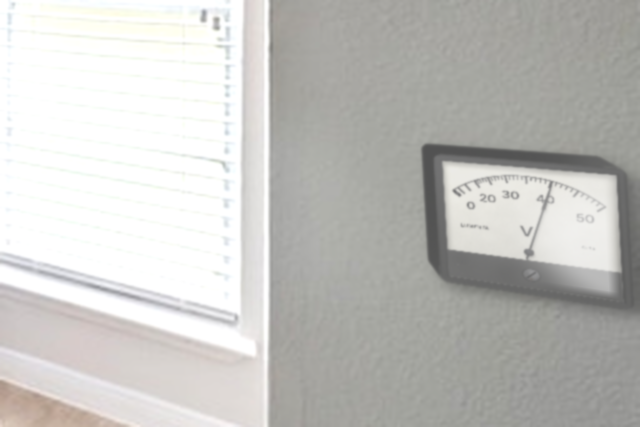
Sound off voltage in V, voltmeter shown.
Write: 40 V
